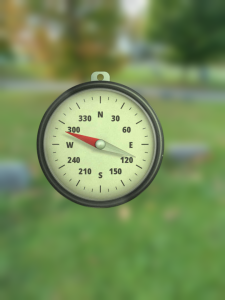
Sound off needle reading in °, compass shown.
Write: 290 °
